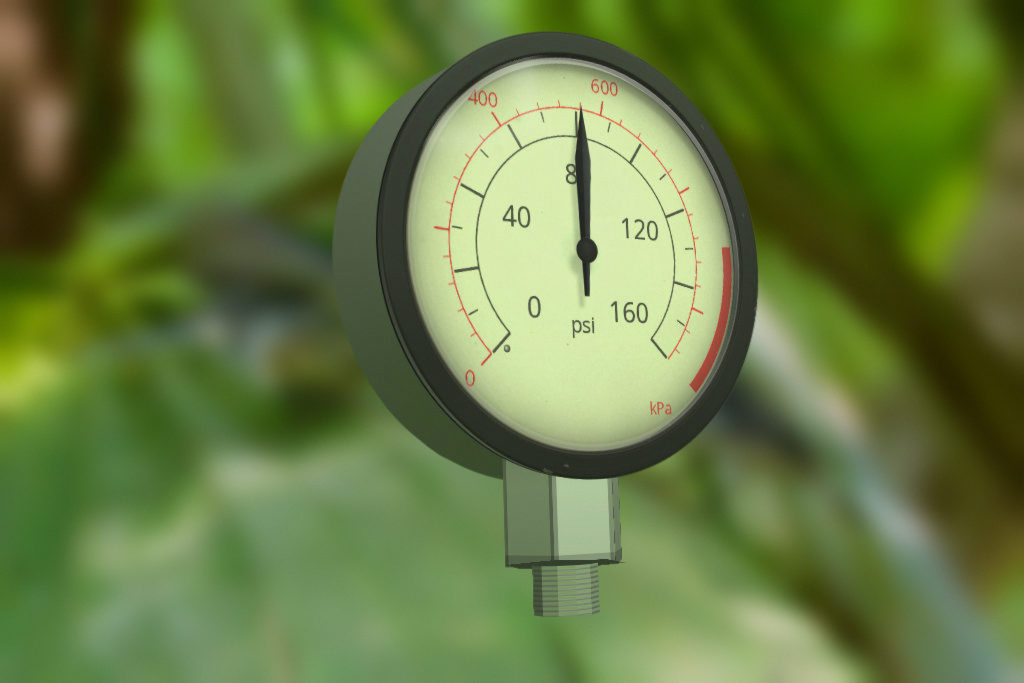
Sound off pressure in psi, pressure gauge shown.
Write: 80 psi
